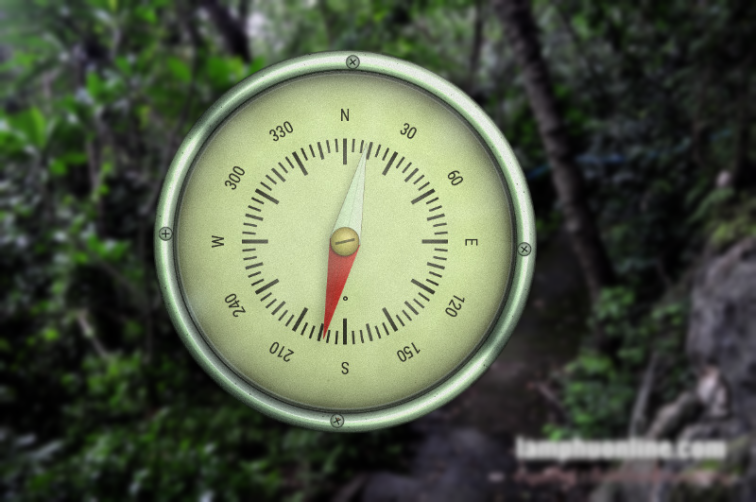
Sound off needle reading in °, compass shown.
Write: 192.5 °
